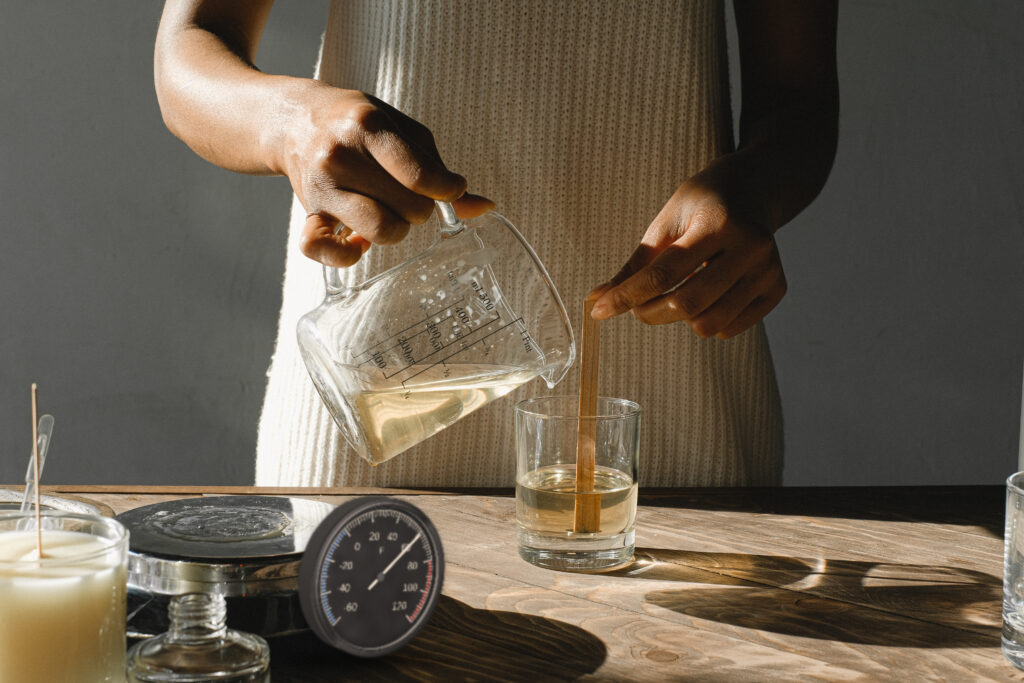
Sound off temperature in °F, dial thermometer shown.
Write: 60 °F
